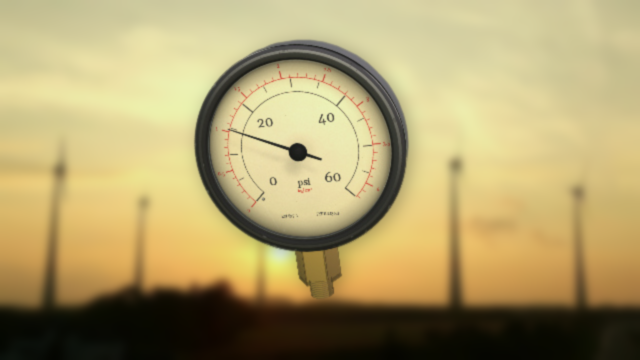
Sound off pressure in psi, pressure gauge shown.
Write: 15 psi
